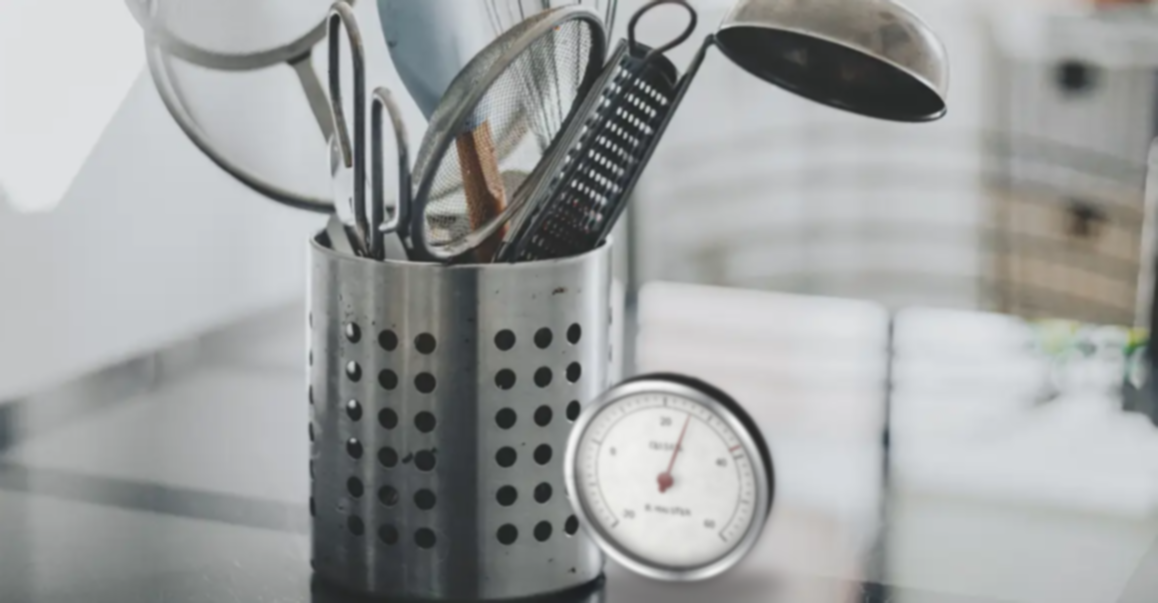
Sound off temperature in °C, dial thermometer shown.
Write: 26 °C
